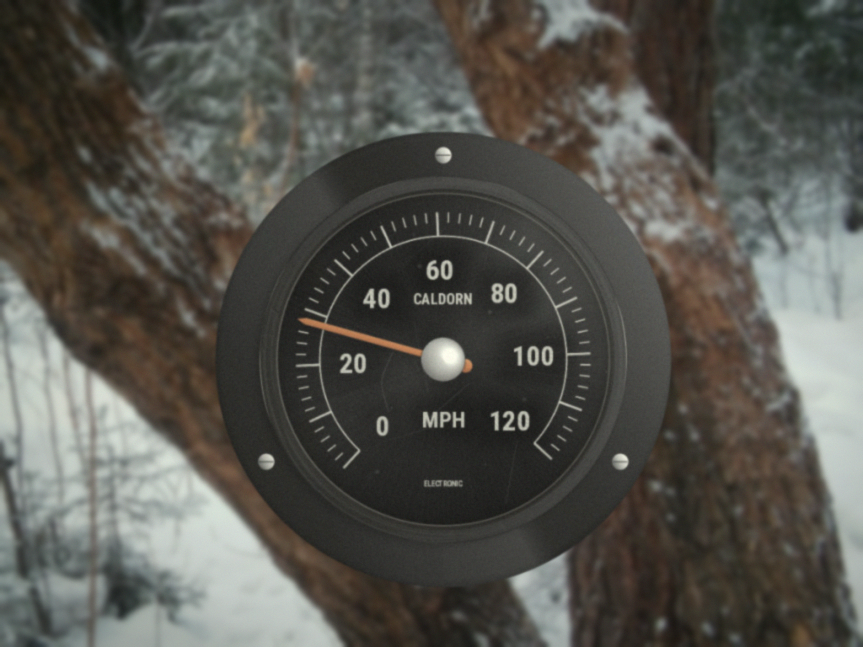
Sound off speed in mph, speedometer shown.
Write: 28 mph
